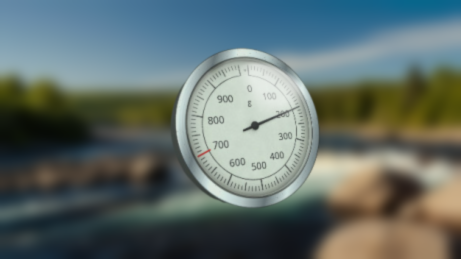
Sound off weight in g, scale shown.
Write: 200 g
